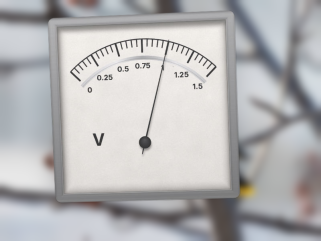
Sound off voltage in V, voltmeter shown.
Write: 1 V
